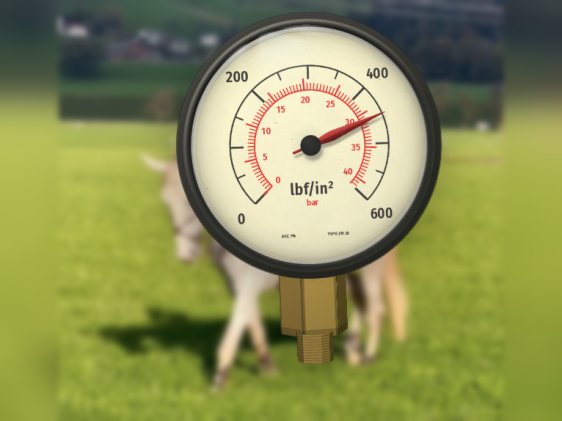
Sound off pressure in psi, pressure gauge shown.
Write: 450 psi
